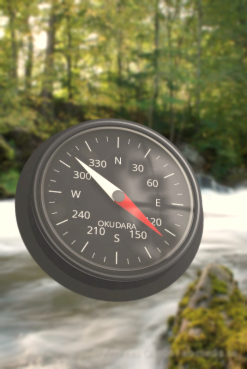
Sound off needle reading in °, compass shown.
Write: 130 °
